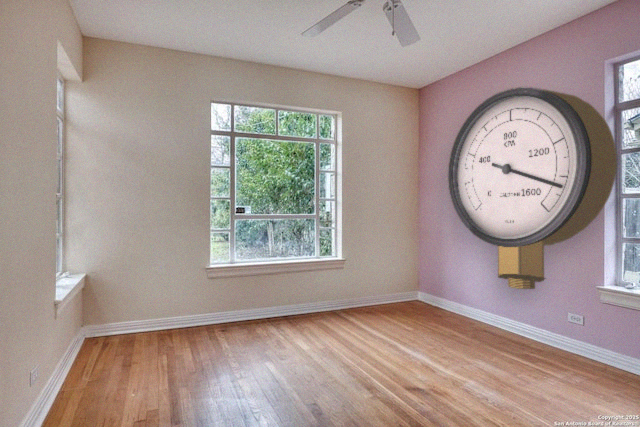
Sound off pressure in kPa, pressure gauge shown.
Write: 1450 kPa
